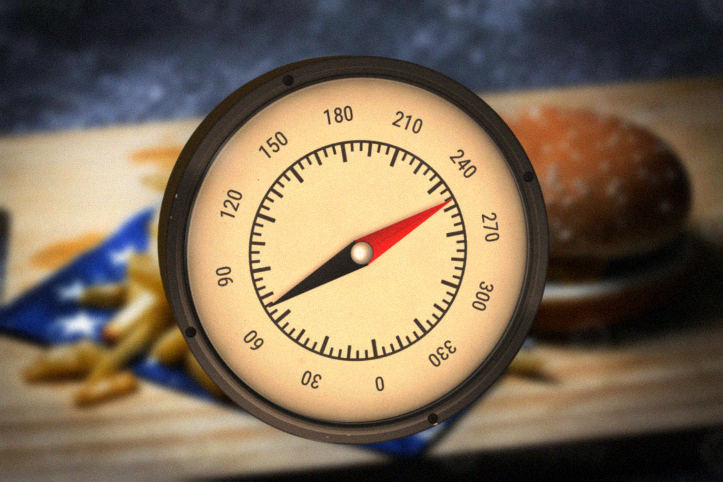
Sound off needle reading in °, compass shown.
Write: 250 °
